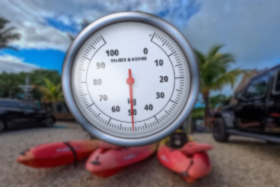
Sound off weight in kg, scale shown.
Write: 50 kg
